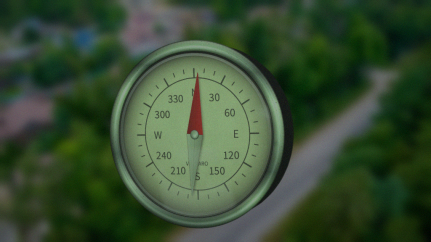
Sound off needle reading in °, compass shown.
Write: 5 °
